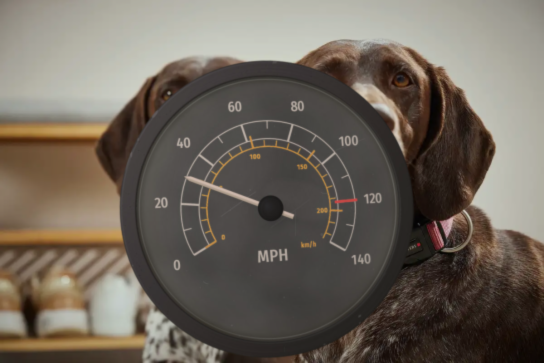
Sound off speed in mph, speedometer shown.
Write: 30 mph
